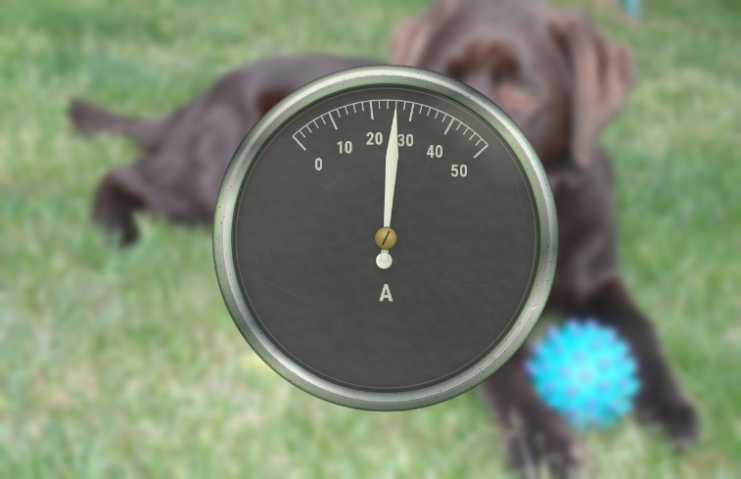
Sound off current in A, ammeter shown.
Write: 26 A
